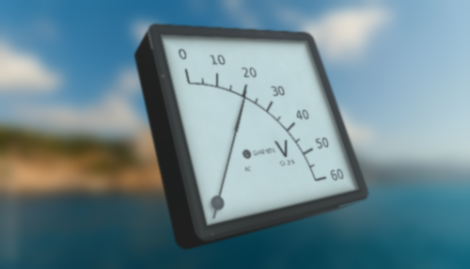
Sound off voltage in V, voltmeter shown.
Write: 20 V
